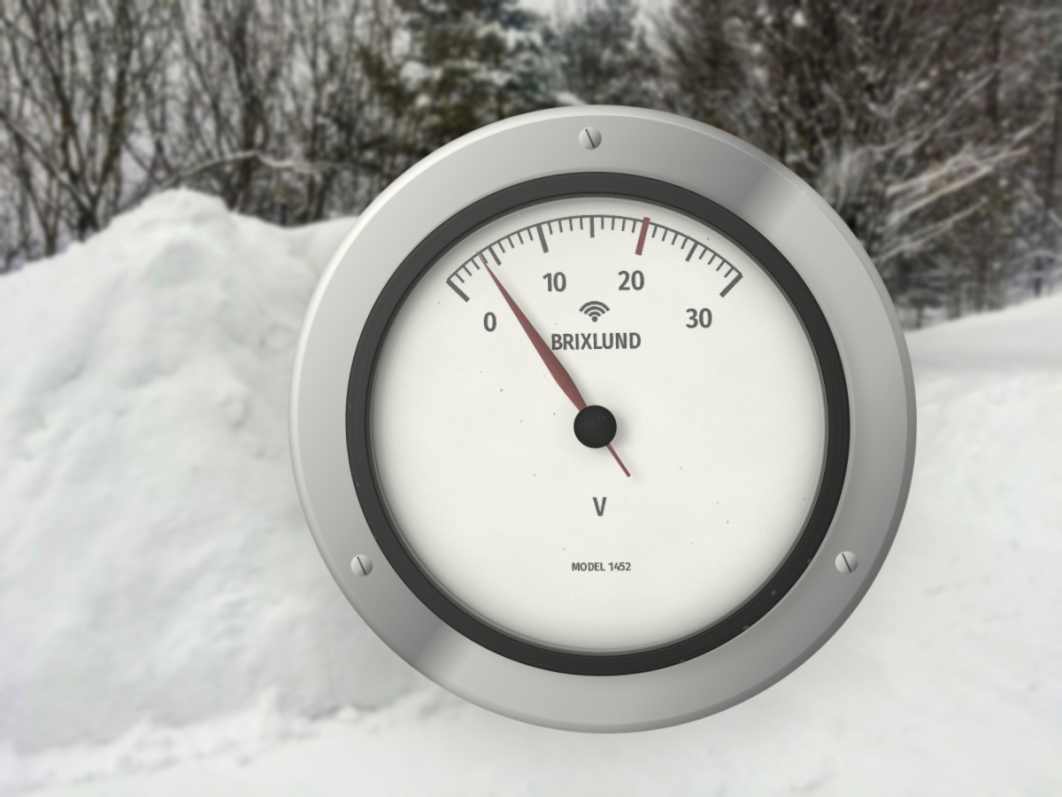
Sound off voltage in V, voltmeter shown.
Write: 4 V
